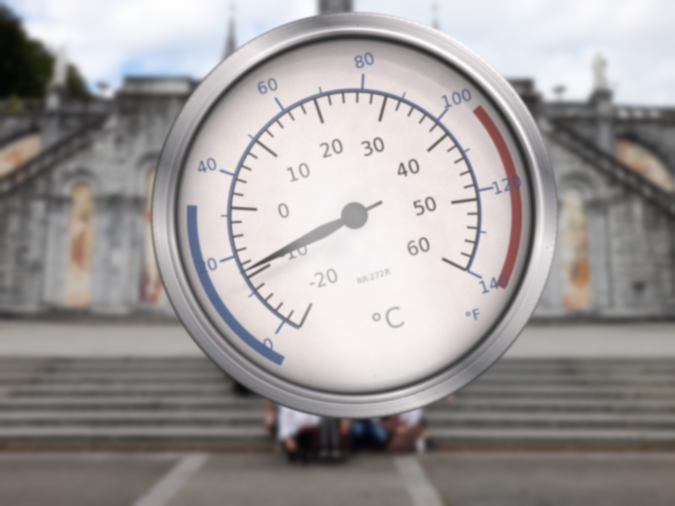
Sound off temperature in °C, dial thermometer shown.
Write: -9 °C
